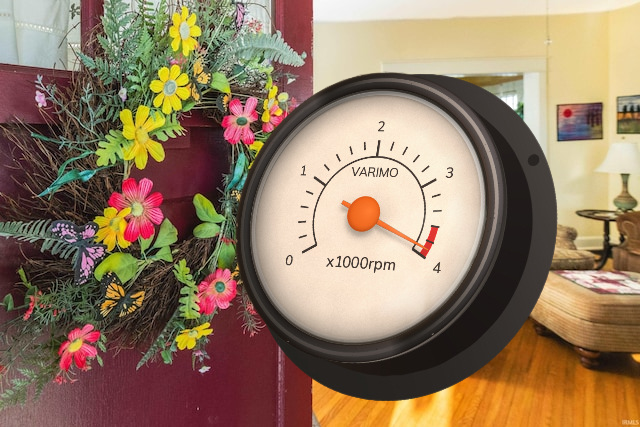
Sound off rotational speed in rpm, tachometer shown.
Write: 3900 rpm
